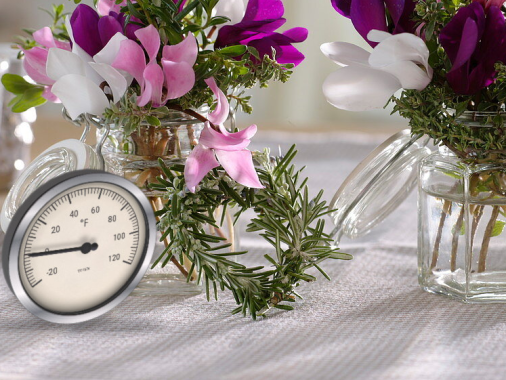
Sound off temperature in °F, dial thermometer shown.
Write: 0 °F
